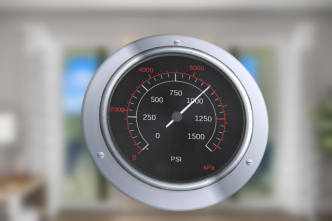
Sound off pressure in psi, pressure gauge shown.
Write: 1000 psi
